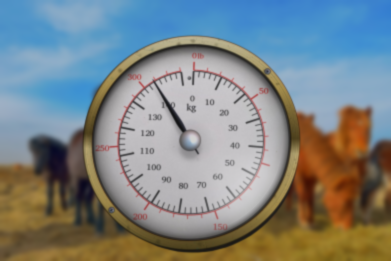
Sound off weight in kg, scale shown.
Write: 140 kg
